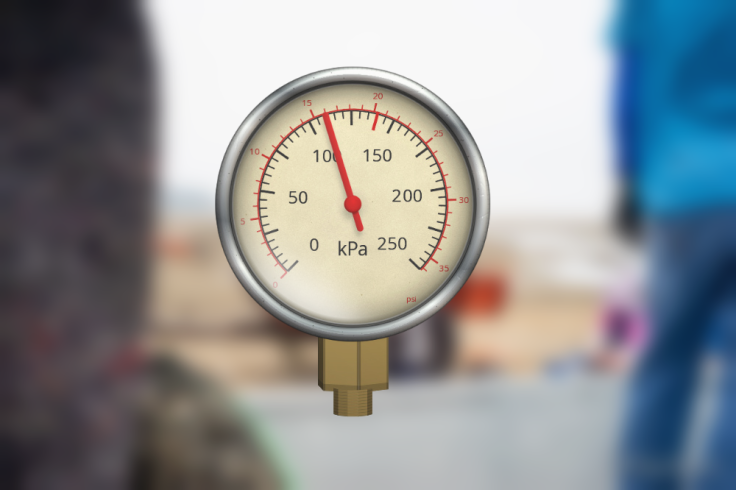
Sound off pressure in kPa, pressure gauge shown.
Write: 110 kPa
